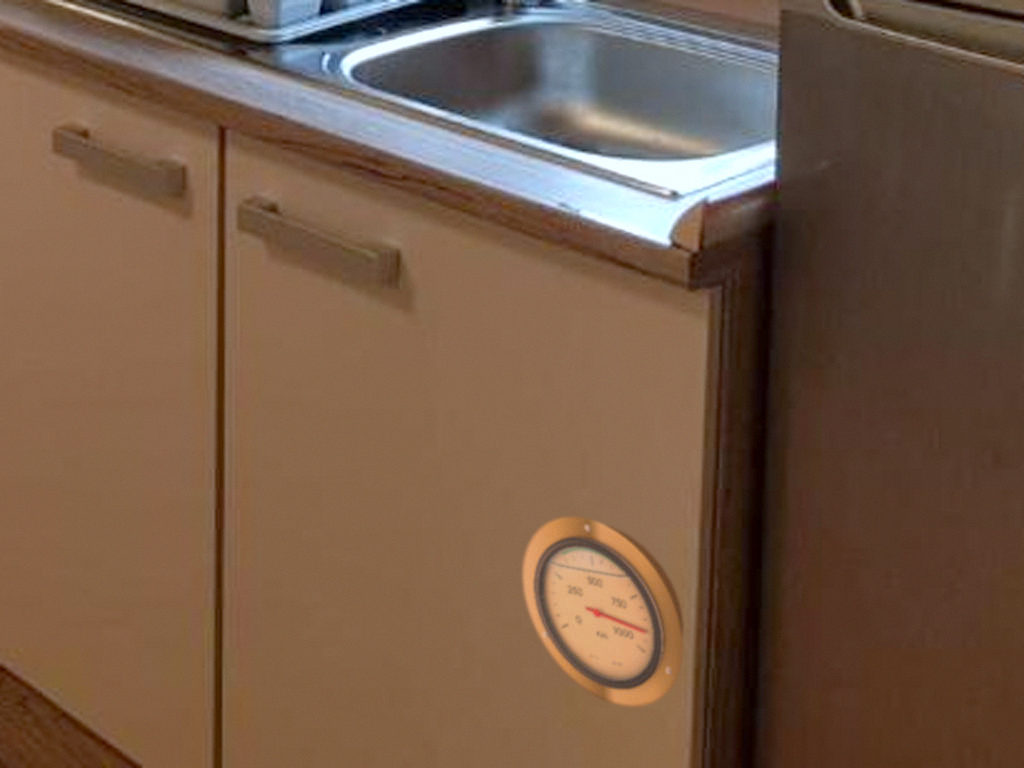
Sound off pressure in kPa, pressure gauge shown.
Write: 900 kPa
